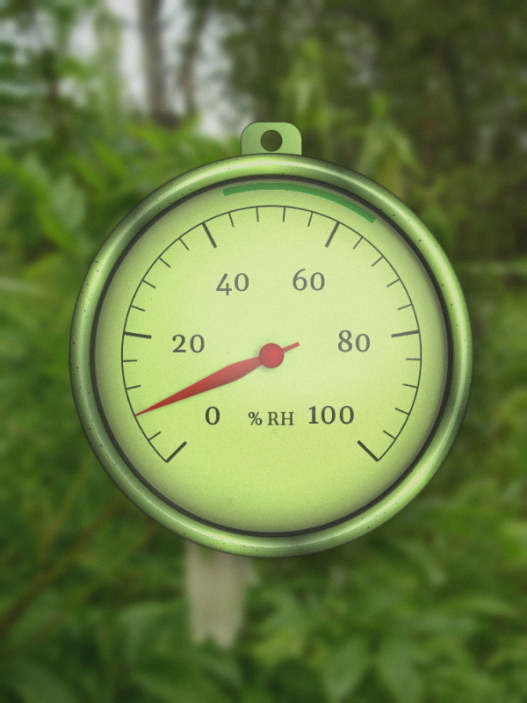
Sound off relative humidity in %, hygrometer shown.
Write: 8 %
